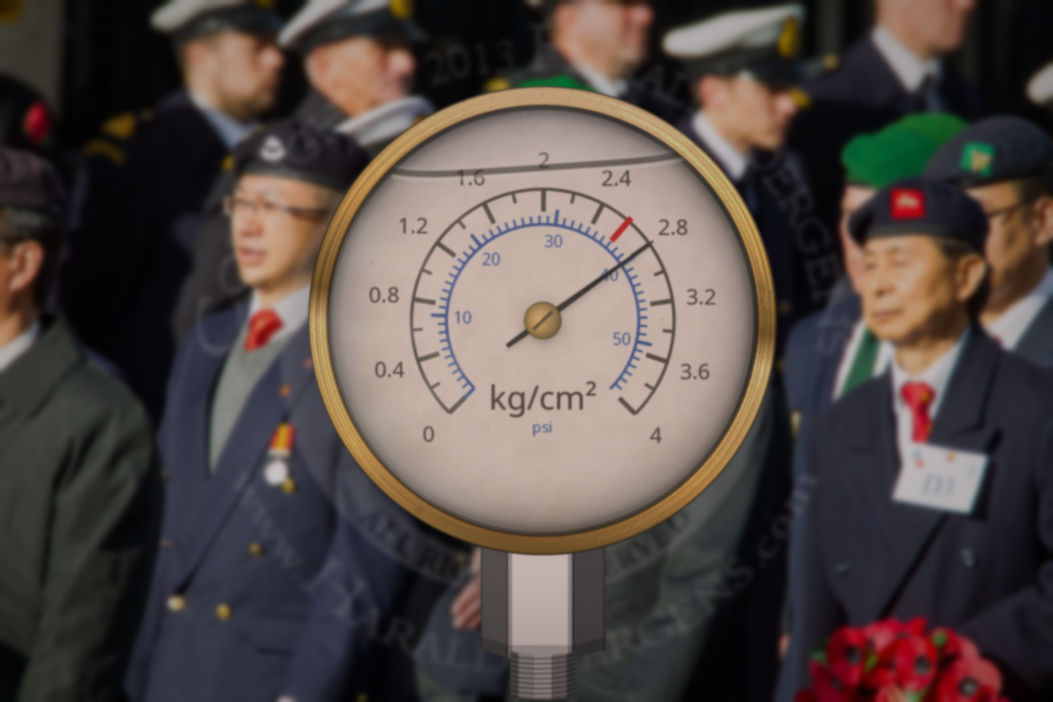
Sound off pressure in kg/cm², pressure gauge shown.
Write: 2.8 kg/cm²
